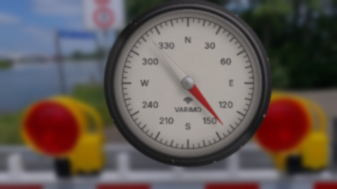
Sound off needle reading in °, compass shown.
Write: 140 °
